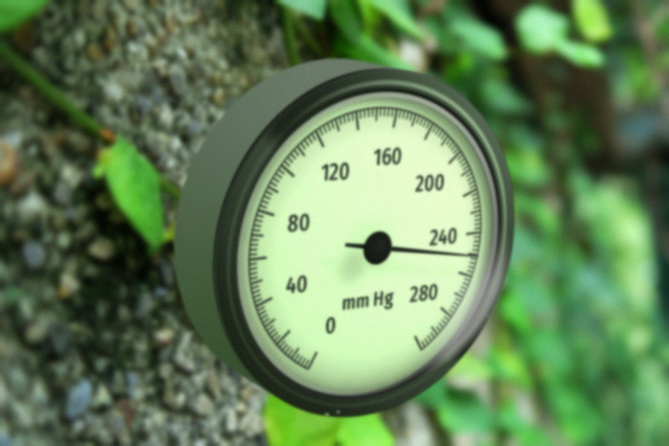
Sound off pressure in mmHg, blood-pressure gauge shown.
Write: 250 mmHg
